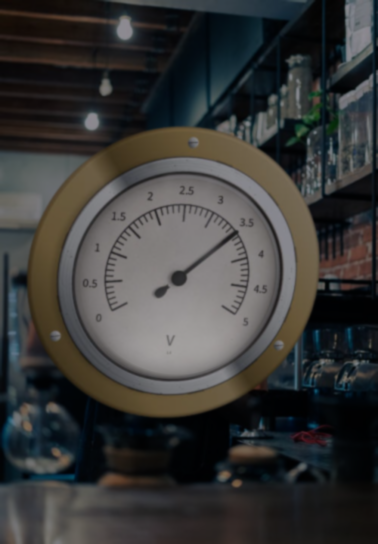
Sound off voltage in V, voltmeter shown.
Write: 3.5 V
